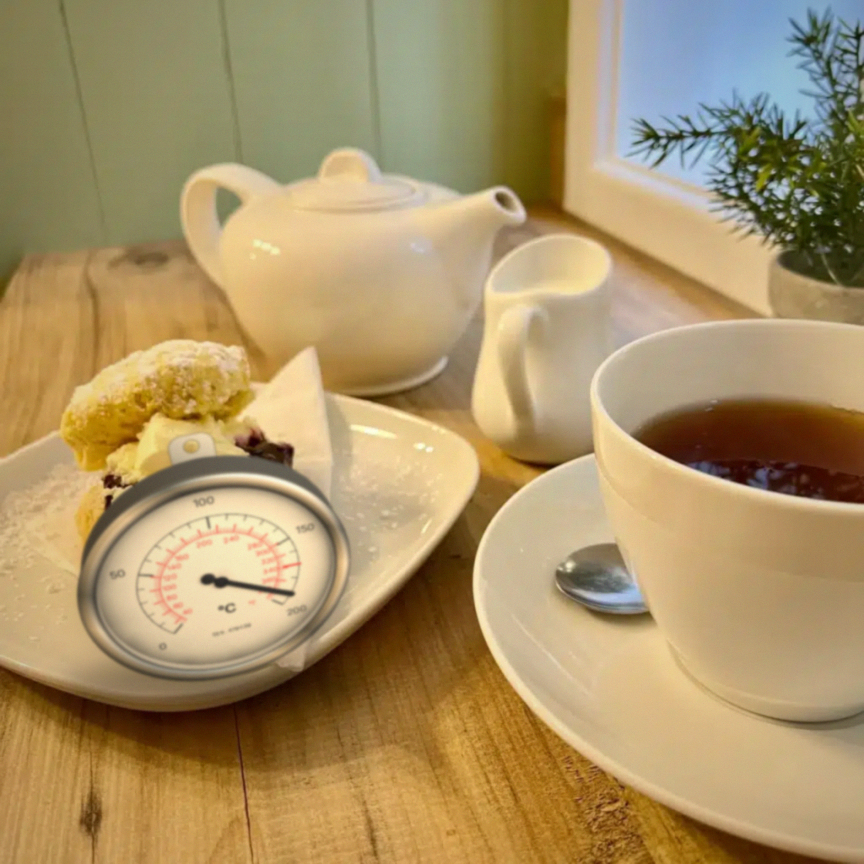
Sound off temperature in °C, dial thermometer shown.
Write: 190 °C
